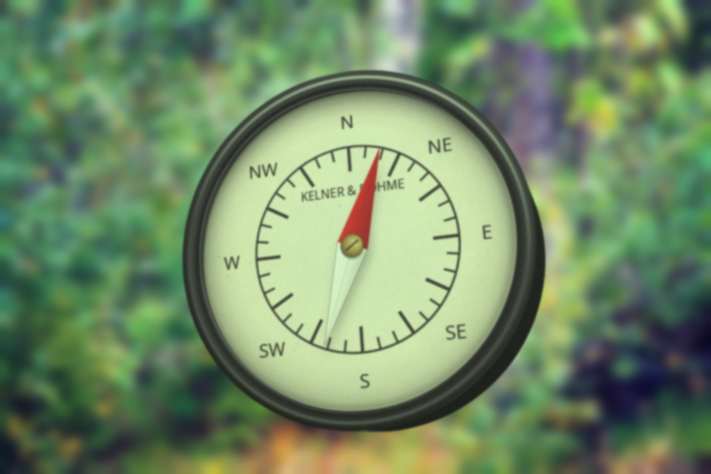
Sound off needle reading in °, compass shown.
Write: 20 °
